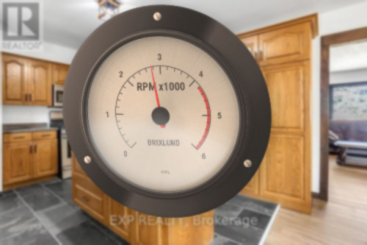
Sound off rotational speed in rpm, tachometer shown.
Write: 2800 rpm
